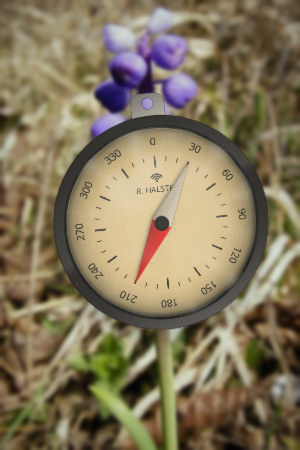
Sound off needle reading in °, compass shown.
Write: 210 °
